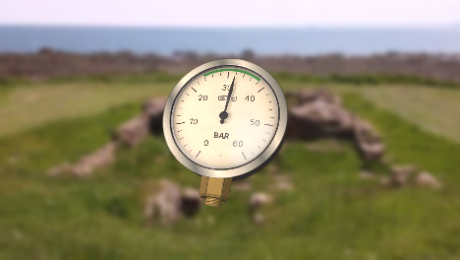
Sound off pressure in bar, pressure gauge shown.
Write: 32 bar
